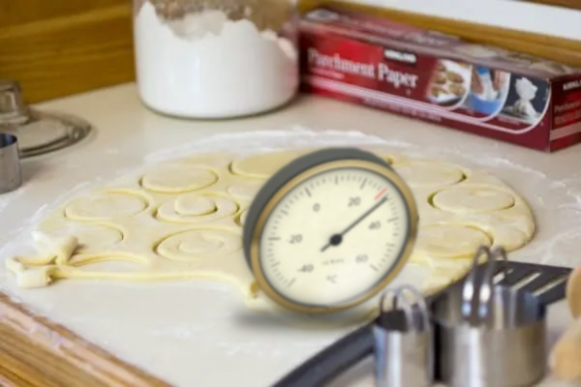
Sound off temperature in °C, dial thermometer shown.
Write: 30 °C
